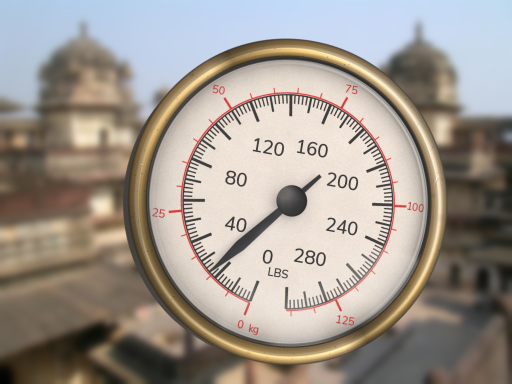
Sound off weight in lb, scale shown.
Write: 24 lb
